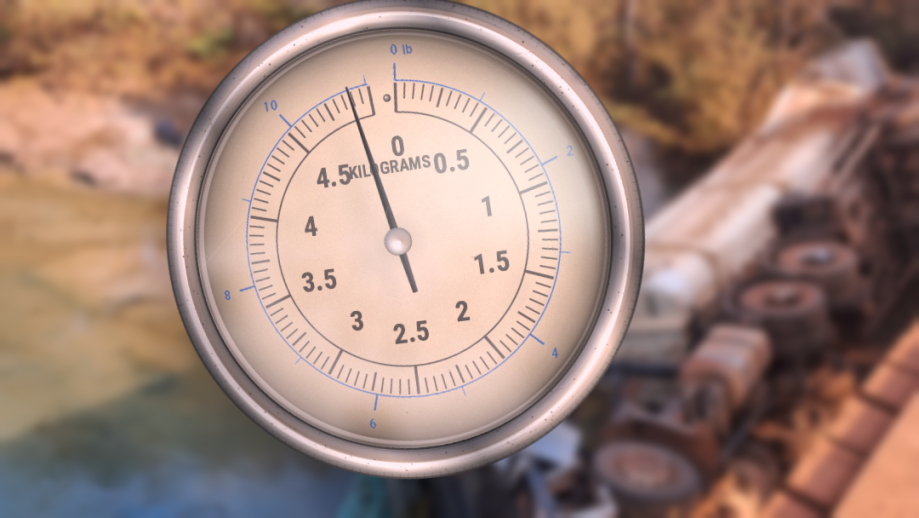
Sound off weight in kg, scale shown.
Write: 4.9 kg
